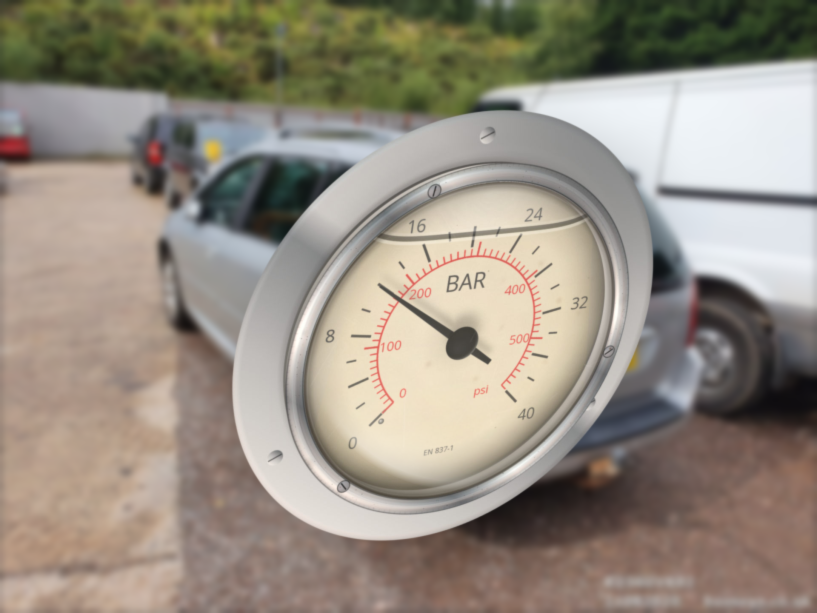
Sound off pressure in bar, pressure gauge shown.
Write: 12 bar
